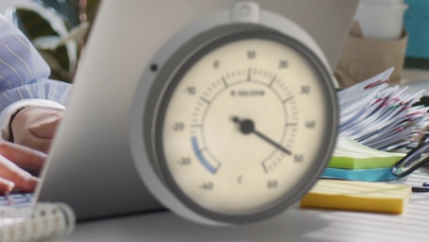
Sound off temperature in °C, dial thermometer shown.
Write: 50 °C
